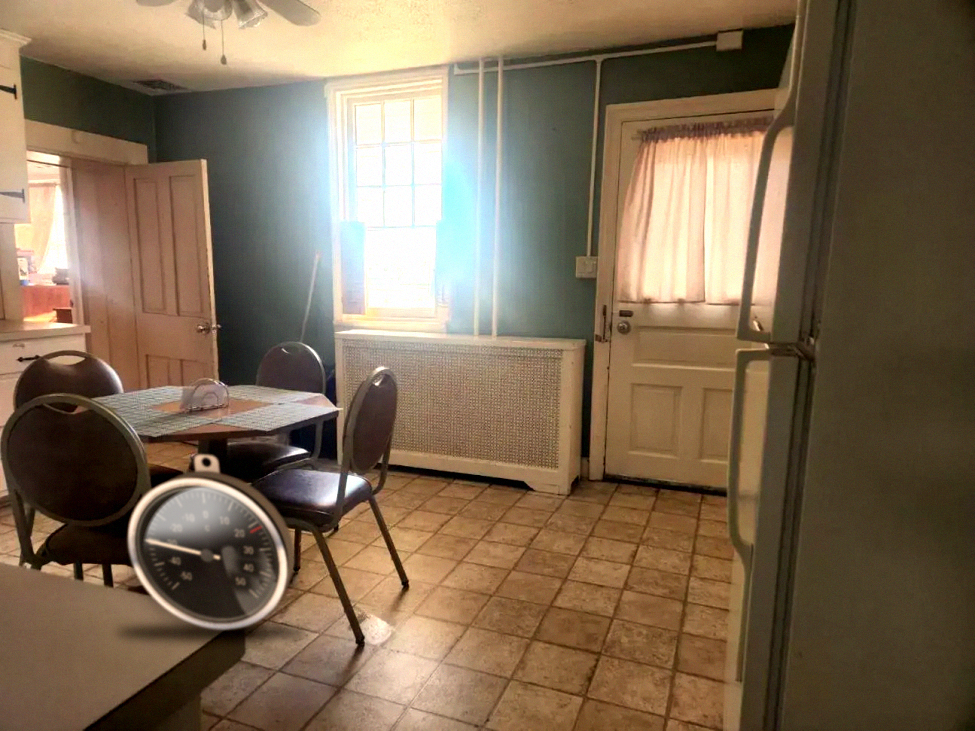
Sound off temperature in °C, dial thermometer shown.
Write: -30 °C
